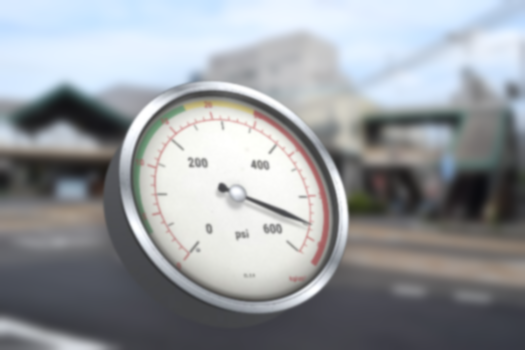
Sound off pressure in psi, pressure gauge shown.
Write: 550 psi
